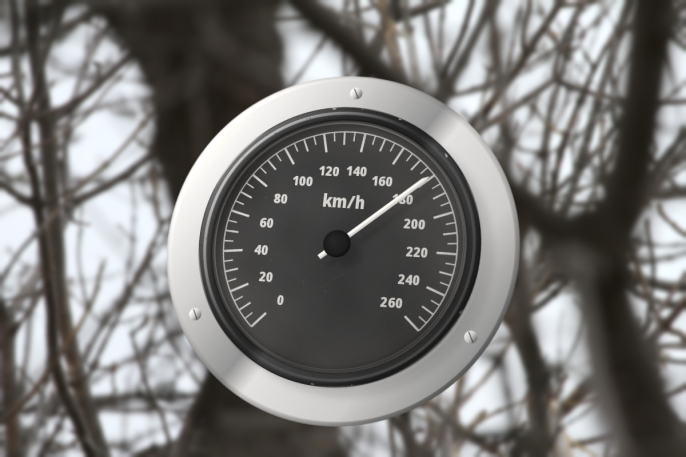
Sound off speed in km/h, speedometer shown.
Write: 180 km/h
